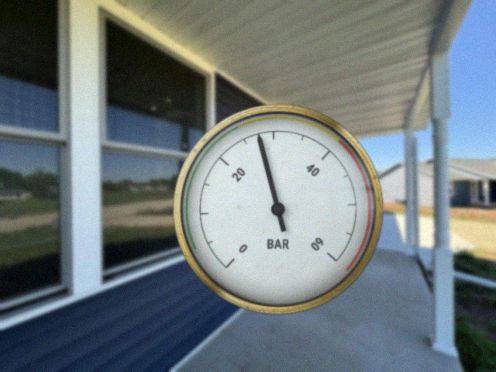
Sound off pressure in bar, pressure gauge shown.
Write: 27.5 bar
